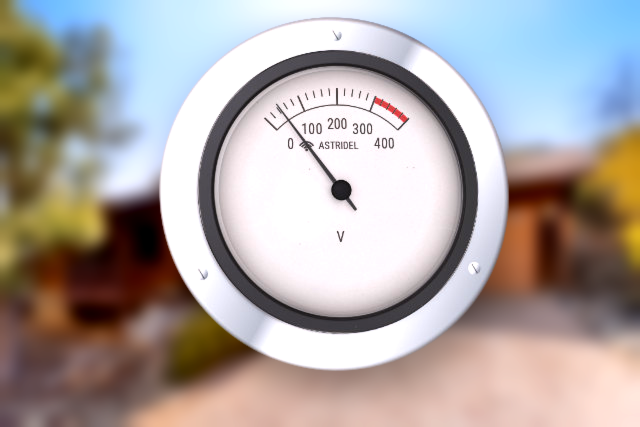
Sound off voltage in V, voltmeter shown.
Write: 40 V
